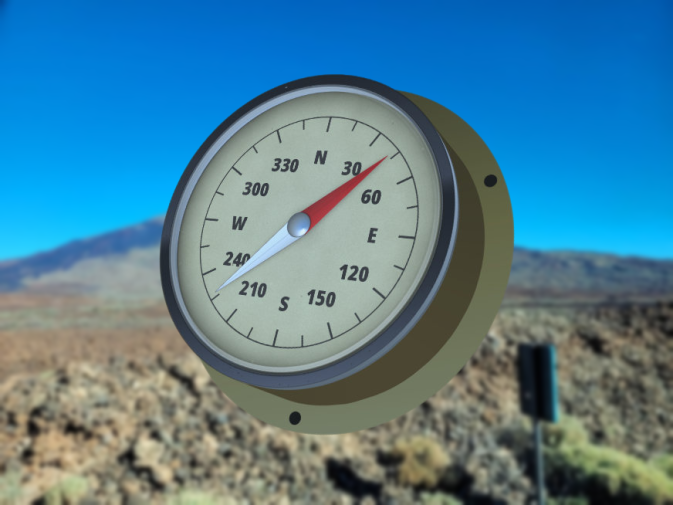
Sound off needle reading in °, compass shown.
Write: 45 °
